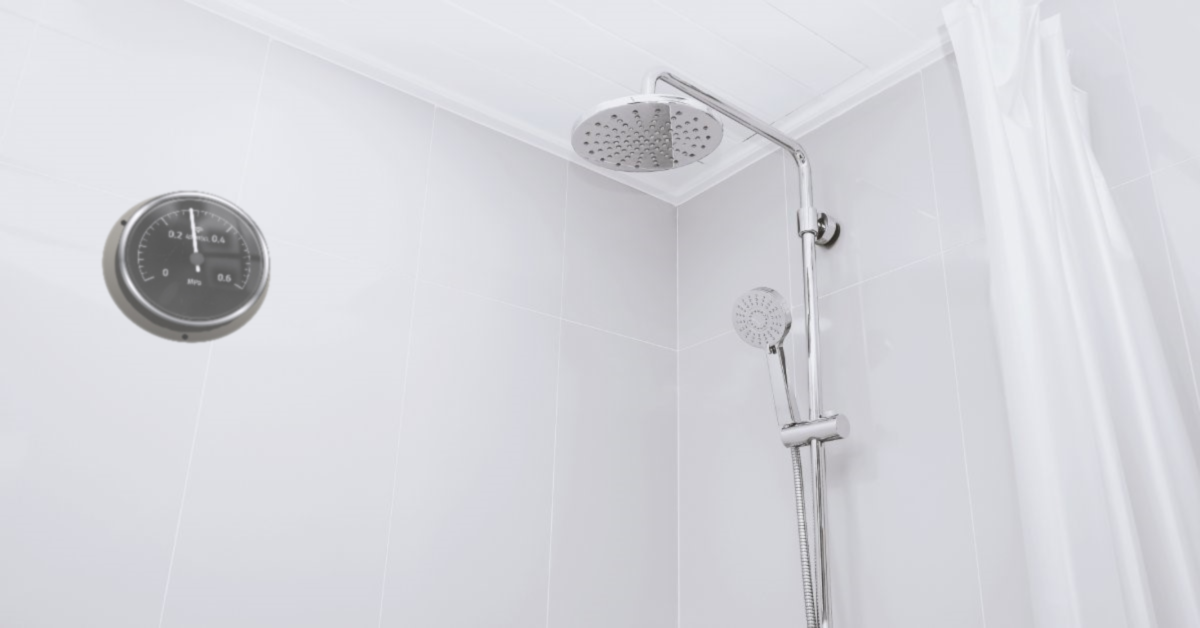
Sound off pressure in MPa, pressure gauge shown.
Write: 0.28 MPa
